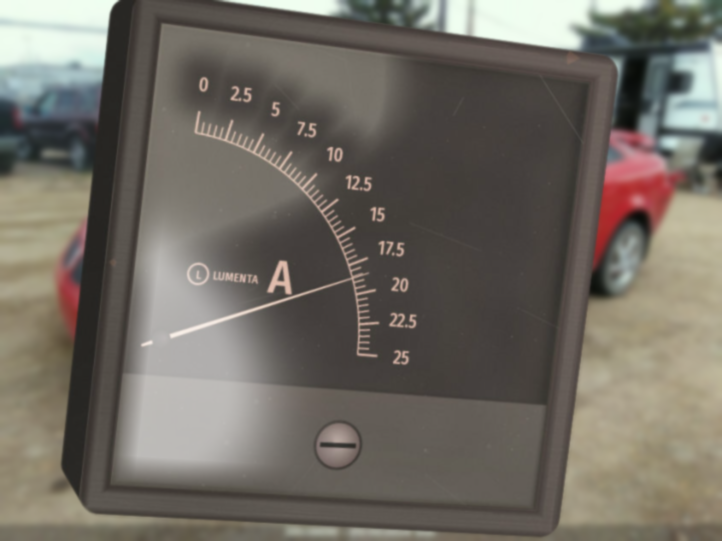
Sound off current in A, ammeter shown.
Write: 18.5 A
